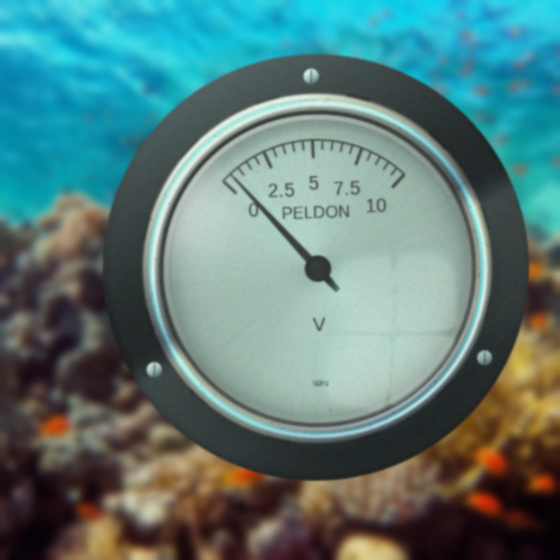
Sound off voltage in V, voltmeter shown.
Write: 0.5 V
